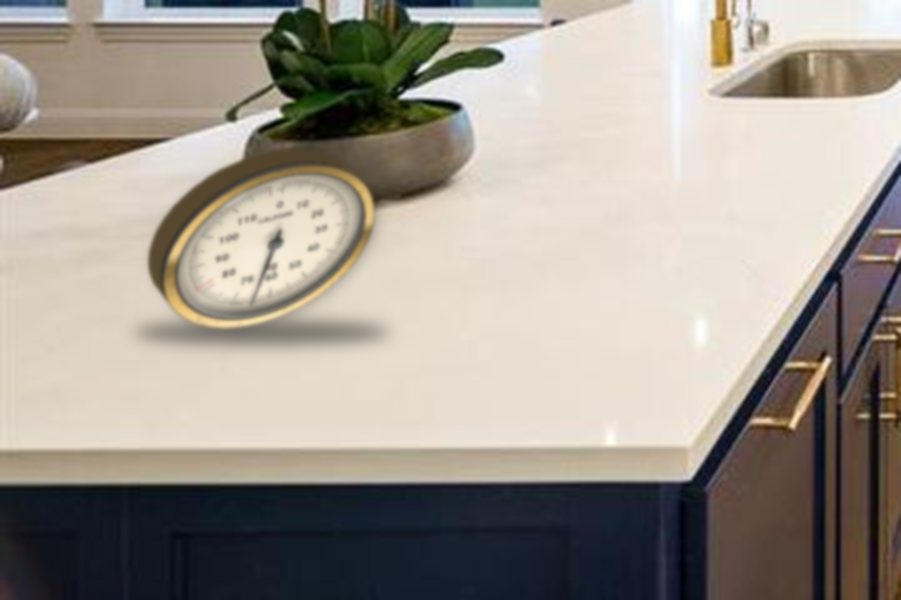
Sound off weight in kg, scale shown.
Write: 65 kg
